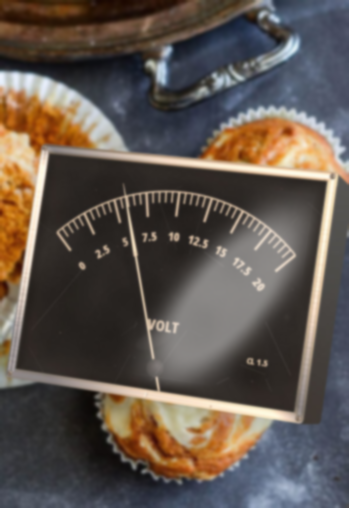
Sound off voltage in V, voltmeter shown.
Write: 6 V
